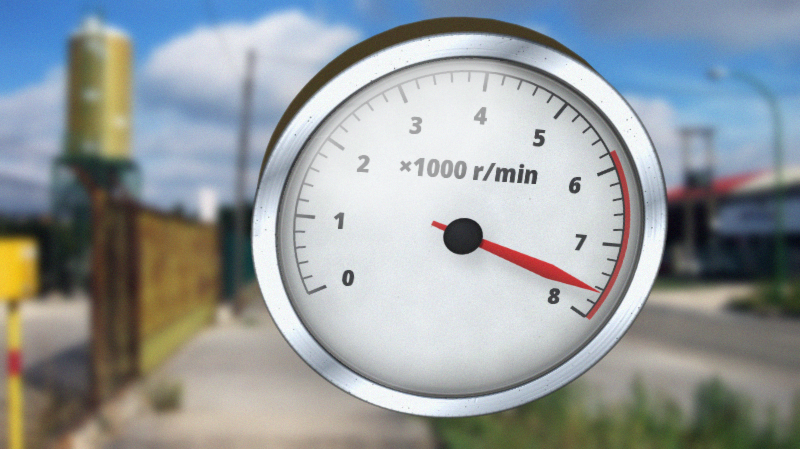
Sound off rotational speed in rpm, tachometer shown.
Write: 7600 rpm
